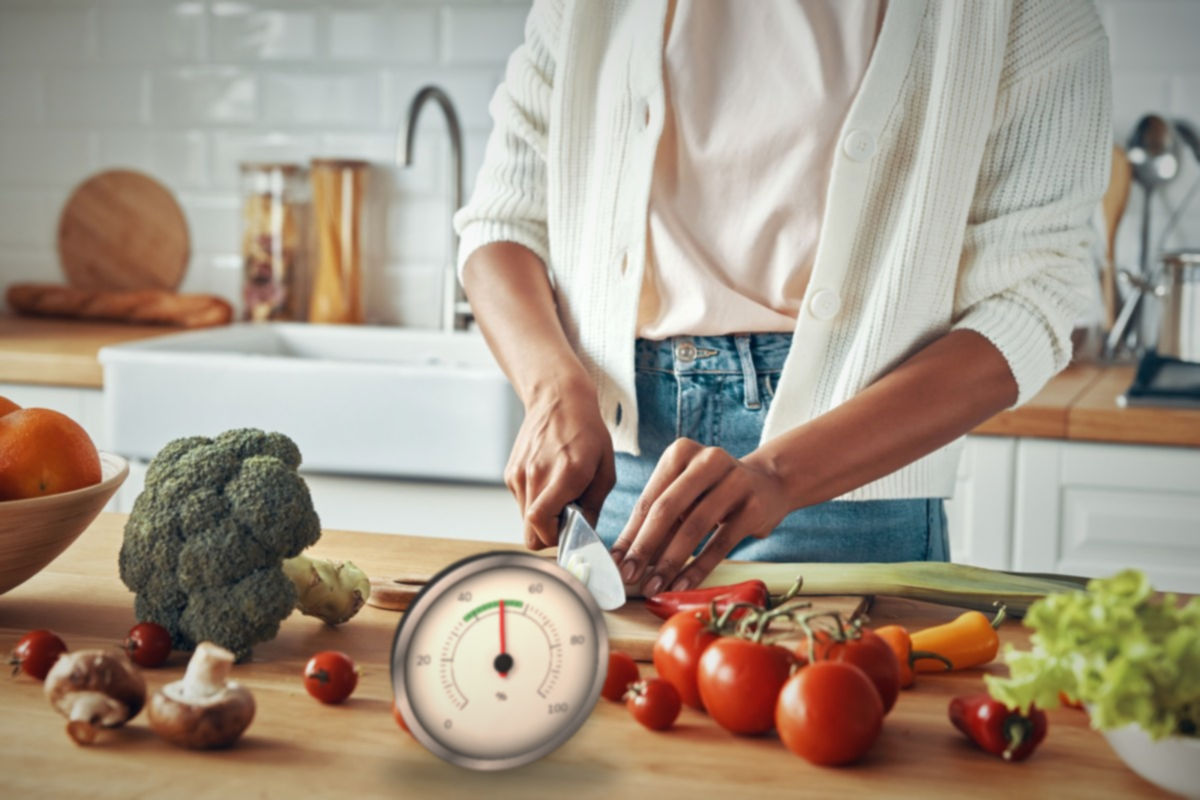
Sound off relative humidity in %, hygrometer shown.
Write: 50 %
